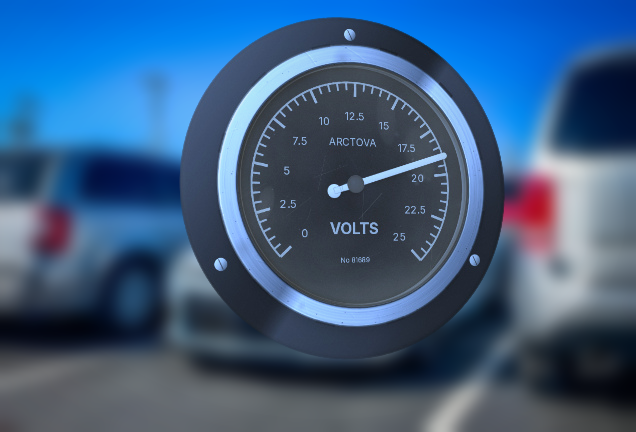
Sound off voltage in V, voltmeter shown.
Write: 19 V
